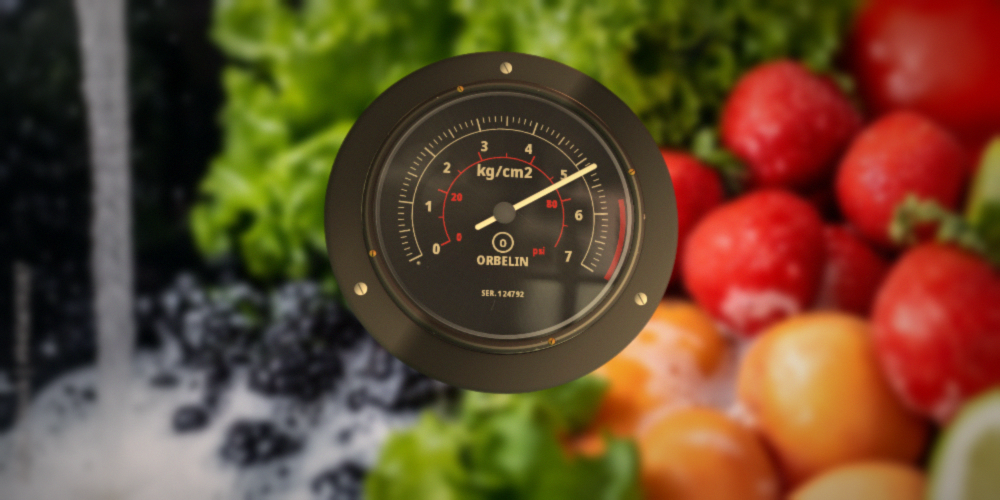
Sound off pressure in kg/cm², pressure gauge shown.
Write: 5.2 kg/cm²
